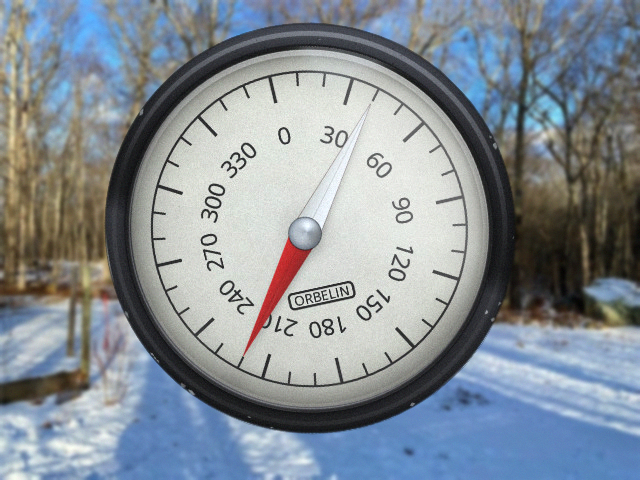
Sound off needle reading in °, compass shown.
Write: 220 °
